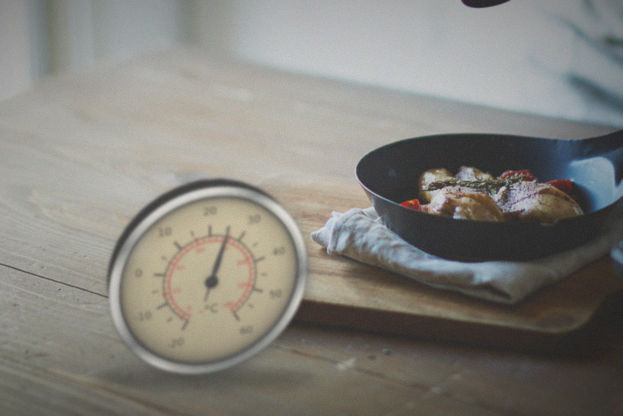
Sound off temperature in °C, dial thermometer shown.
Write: 25 °C
